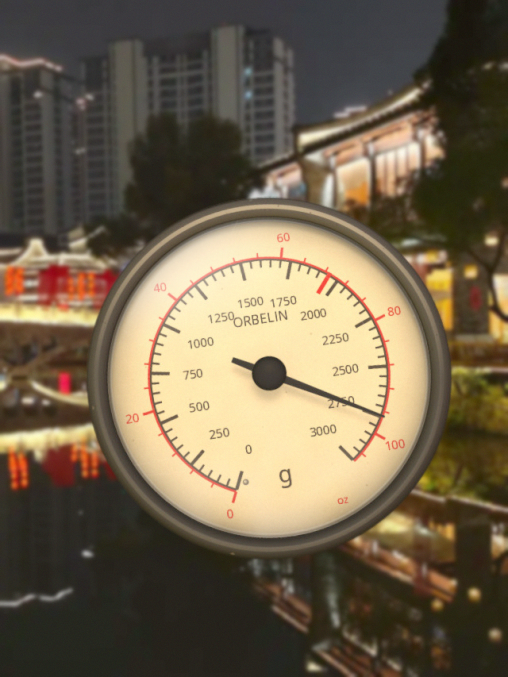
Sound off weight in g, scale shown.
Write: 2750 g
